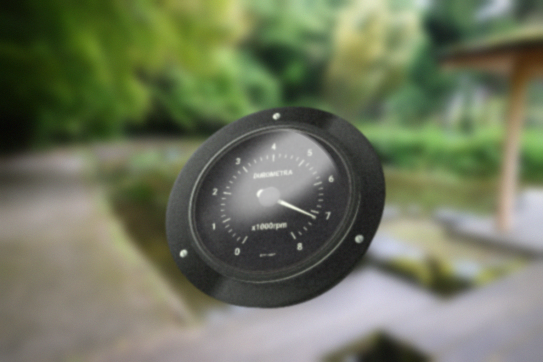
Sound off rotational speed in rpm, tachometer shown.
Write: 7200 rpm
